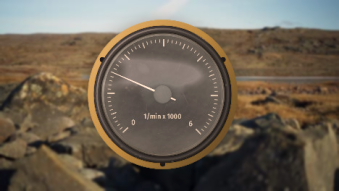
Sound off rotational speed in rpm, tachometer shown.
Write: 1500 rpm
